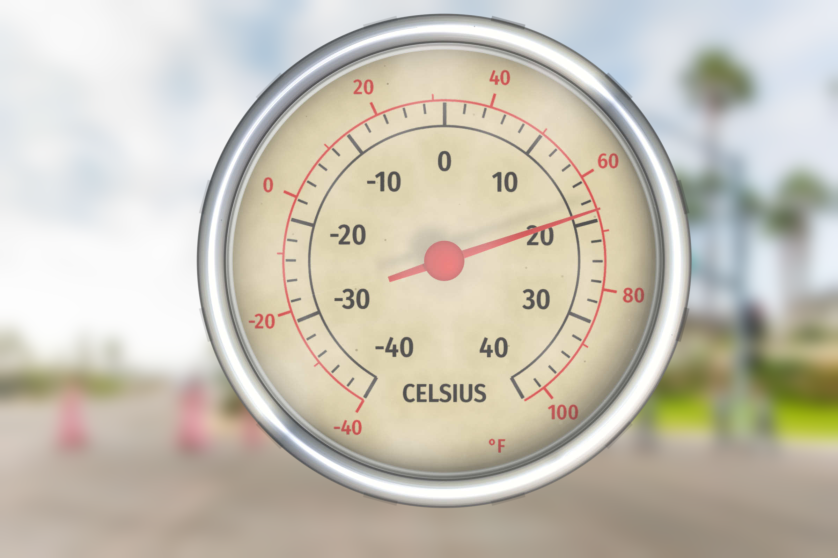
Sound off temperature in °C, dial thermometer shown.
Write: 19 °C
